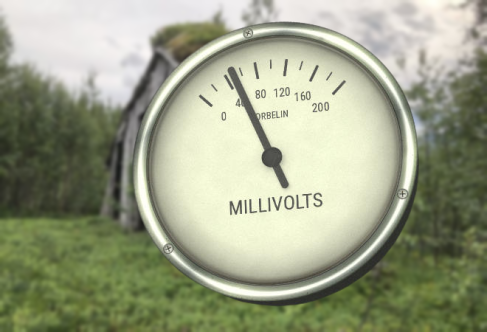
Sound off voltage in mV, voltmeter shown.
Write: 50 mV
